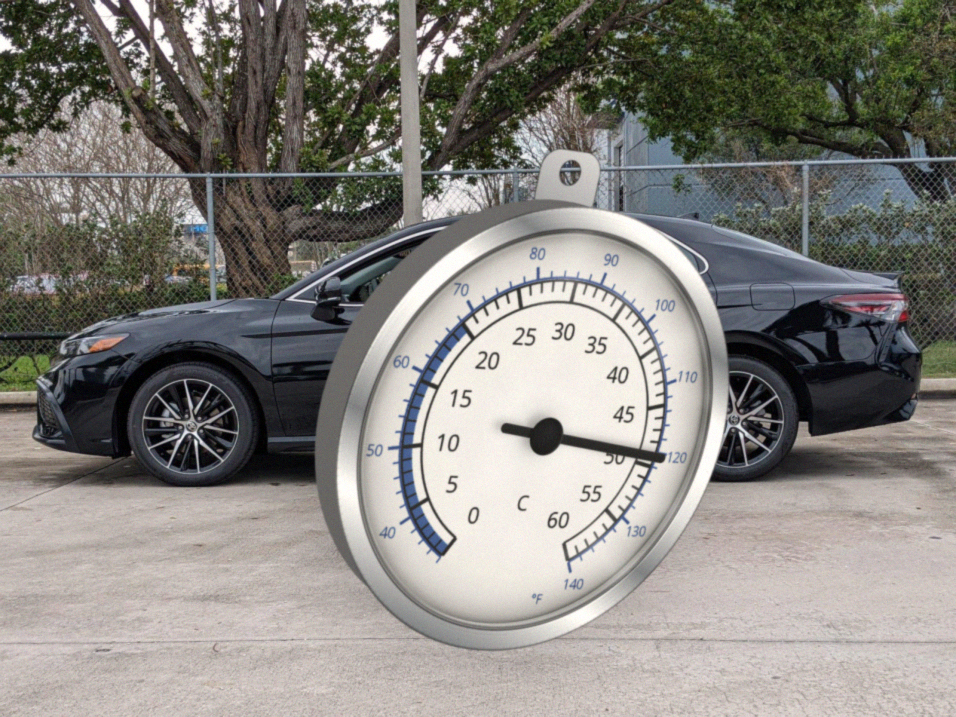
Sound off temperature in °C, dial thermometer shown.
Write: 49 °C
